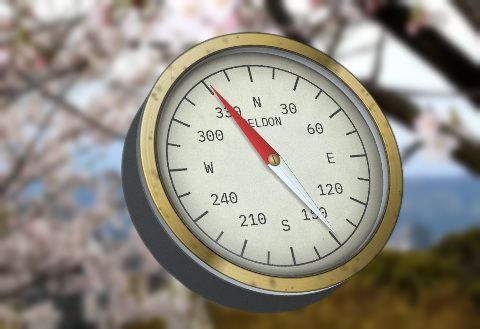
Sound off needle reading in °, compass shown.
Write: 330 °
